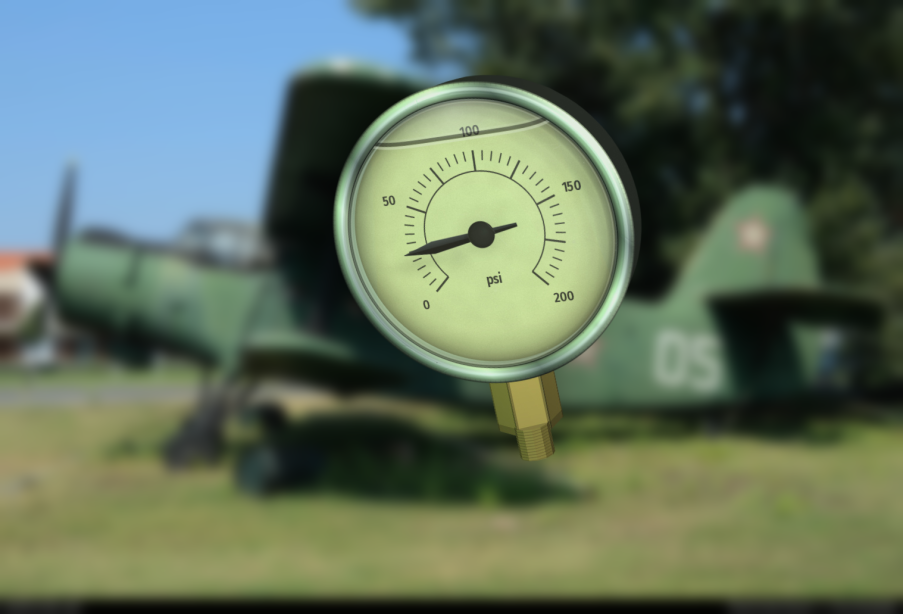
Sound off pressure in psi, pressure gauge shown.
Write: 25 psi
